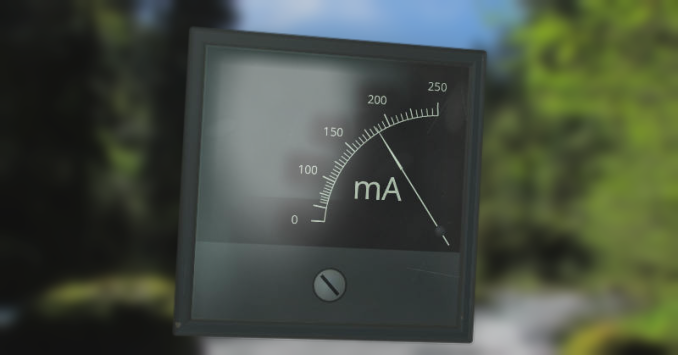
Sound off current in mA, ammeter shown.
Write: 185 mA
